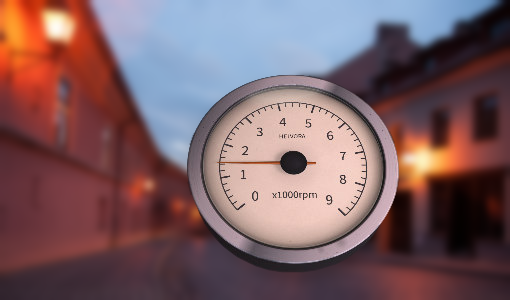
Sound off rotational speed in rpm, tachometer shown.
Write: 1400 rpm
